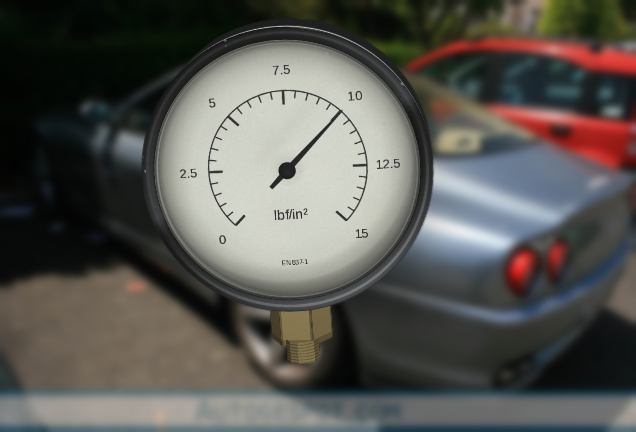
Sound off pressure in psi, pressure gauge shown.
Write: 10 psi
